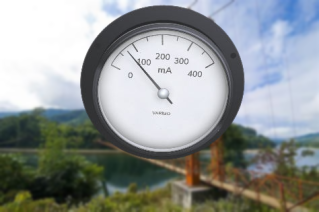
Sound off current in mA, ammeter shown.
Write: 75 mA
